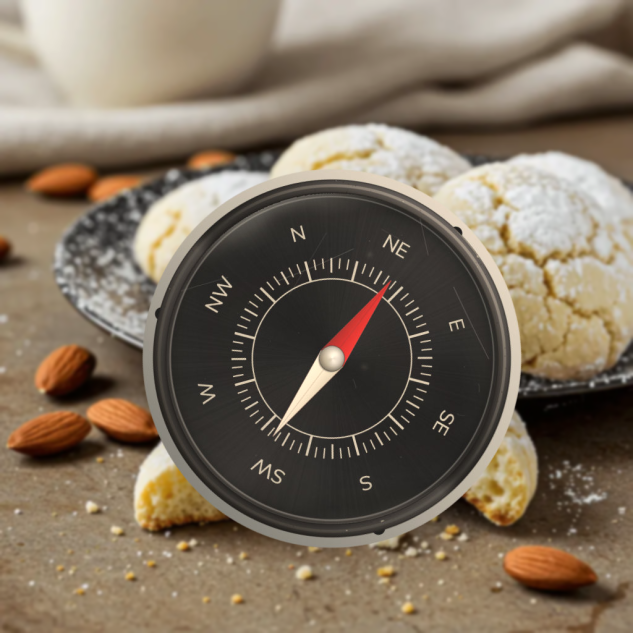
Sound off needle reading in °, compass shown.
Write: 52.5 °
